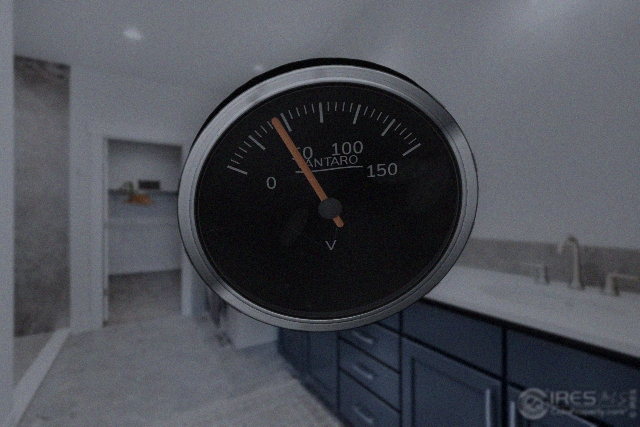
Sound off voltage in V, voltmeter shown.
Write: 45 V
